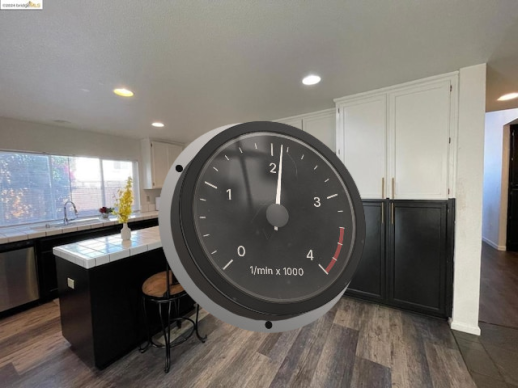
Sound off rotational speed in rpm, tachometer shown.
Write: 2100 rpm
